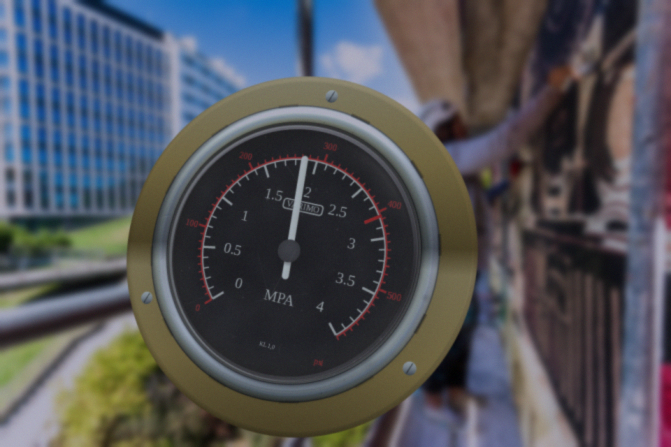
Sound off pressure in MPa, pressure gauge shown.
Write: 1.9 MPa
